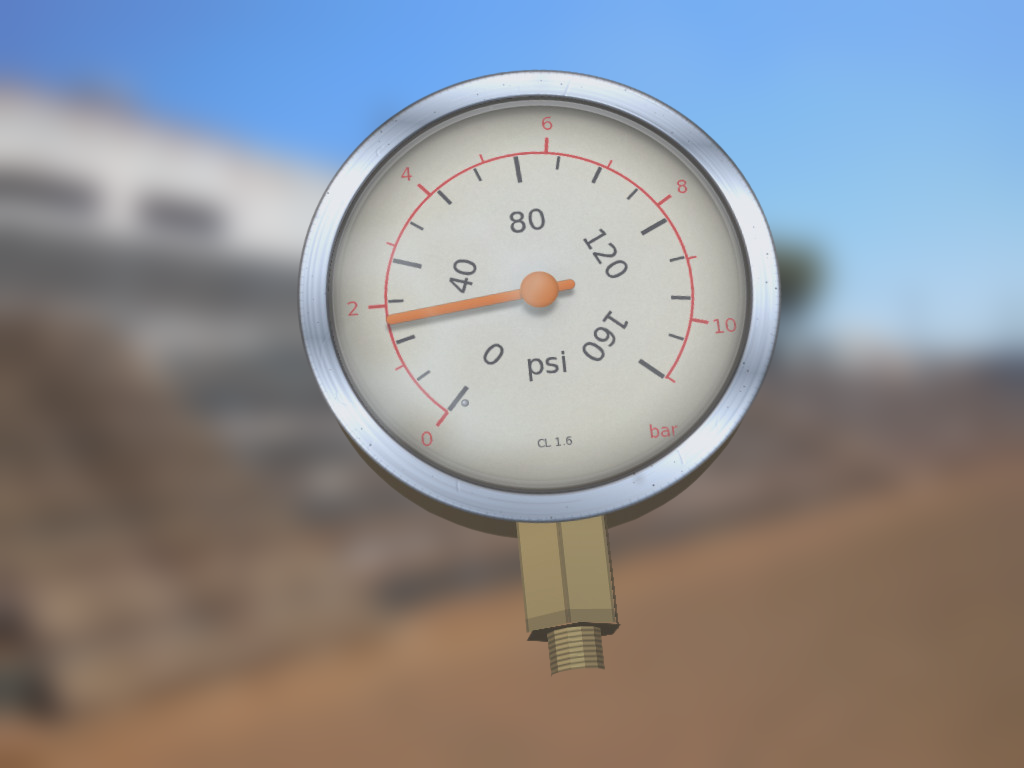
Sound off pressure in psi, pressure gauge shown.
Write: 25 psi
